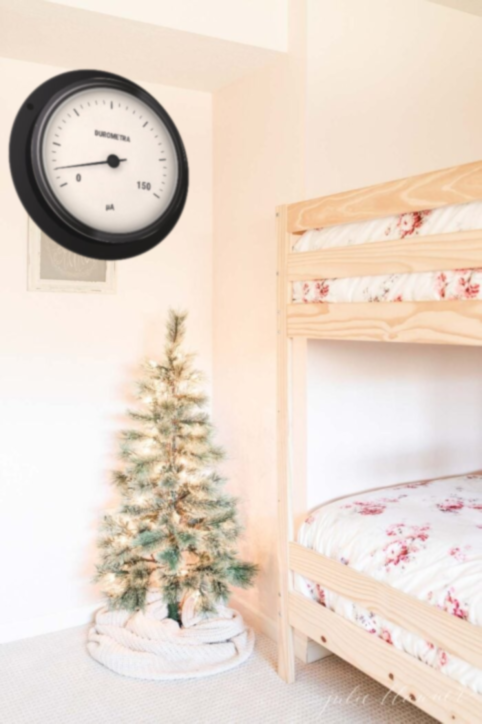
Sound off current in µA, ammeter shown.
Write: 10 µA
